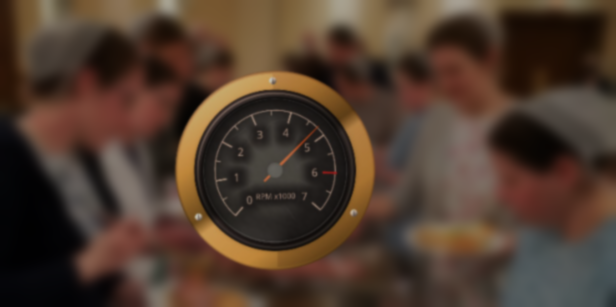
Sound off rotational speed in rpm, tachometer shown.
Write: 4750 rpm
